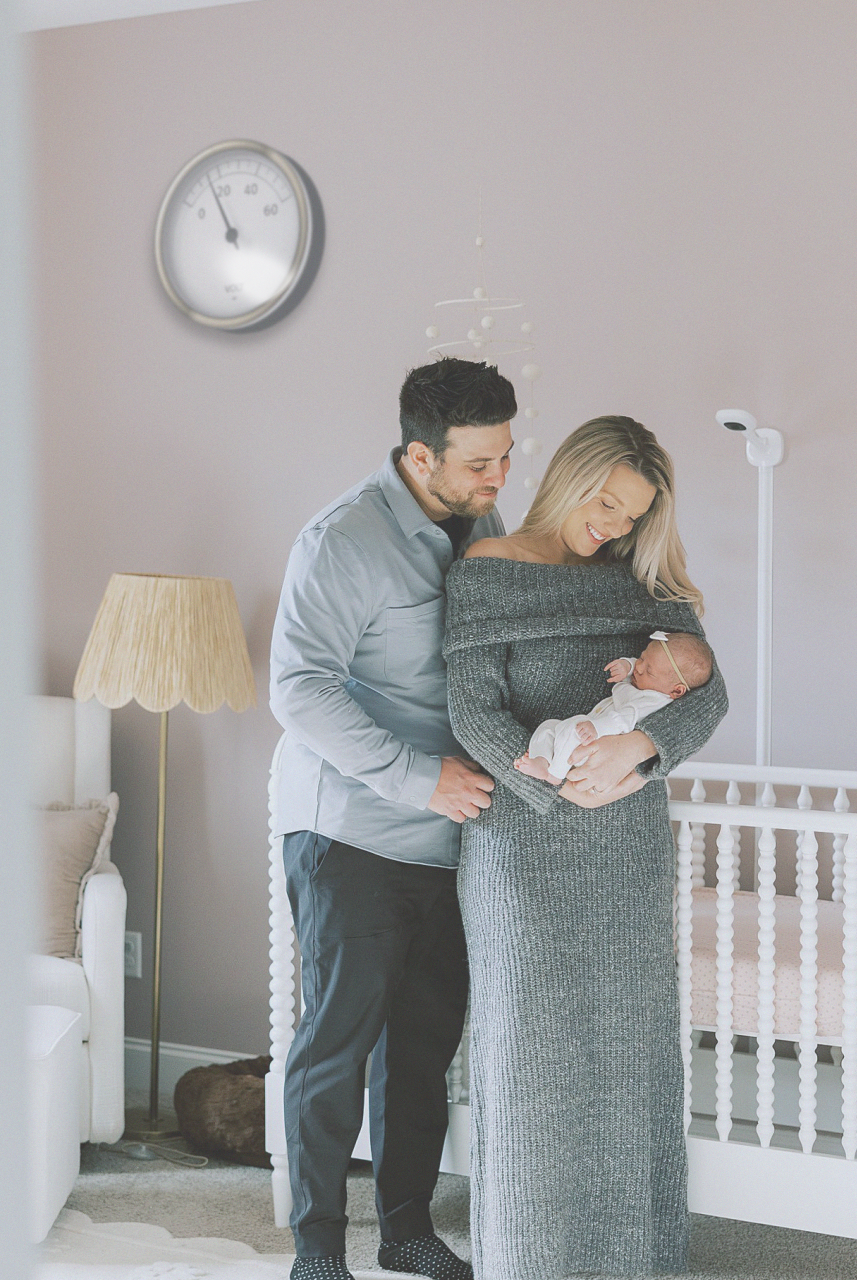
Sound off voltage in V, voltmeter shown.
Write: 15 V
